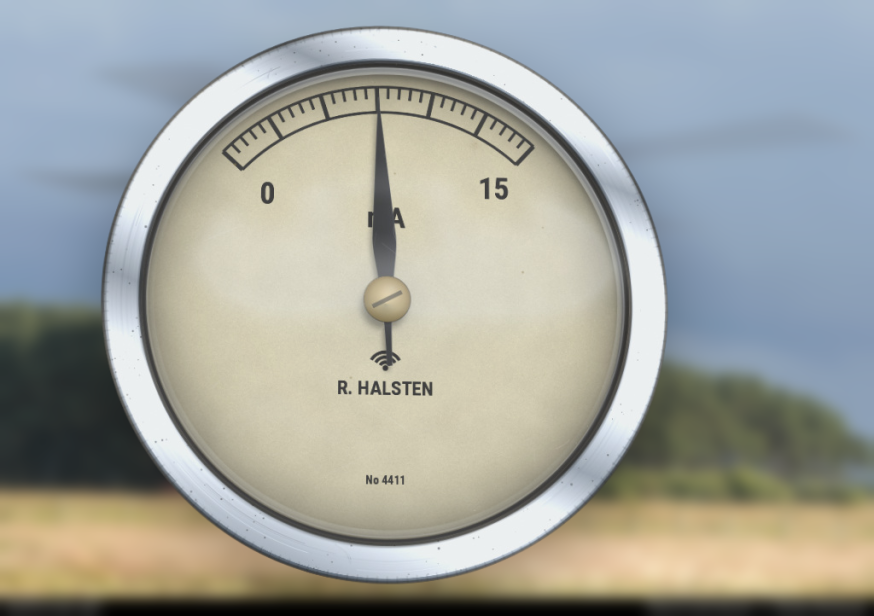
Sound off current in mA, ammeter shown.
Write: 7.5 mA
